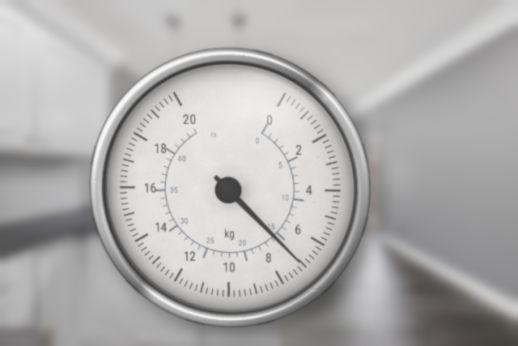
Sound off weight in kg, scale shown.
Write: 7 kg
